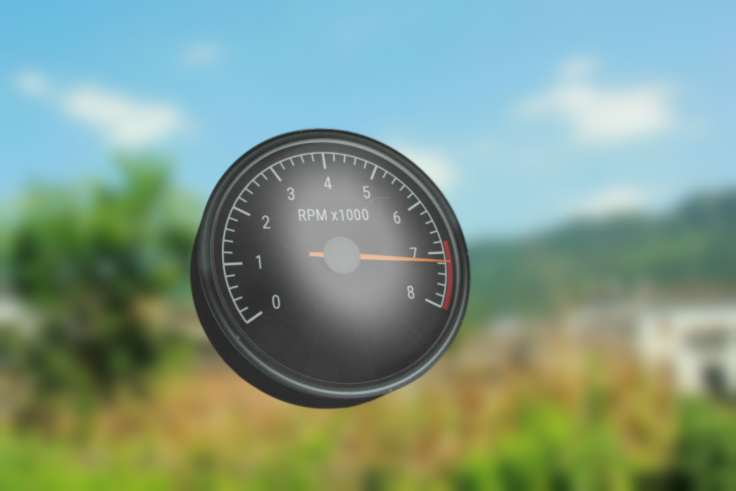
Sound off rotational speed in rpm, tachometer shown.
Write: 7200 rpm
